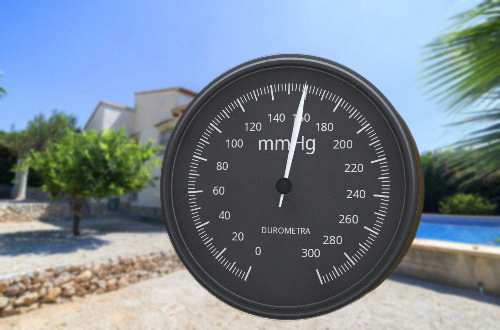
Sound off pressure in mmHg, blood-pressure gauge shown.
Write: 160 mmHg
